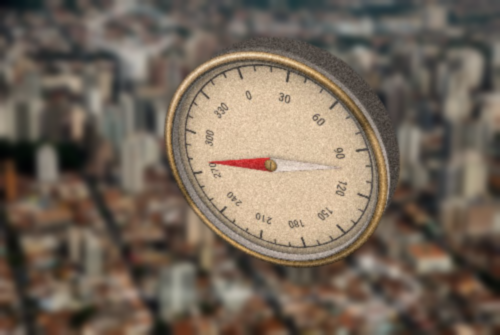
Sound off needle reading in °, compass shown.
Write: 280 °
